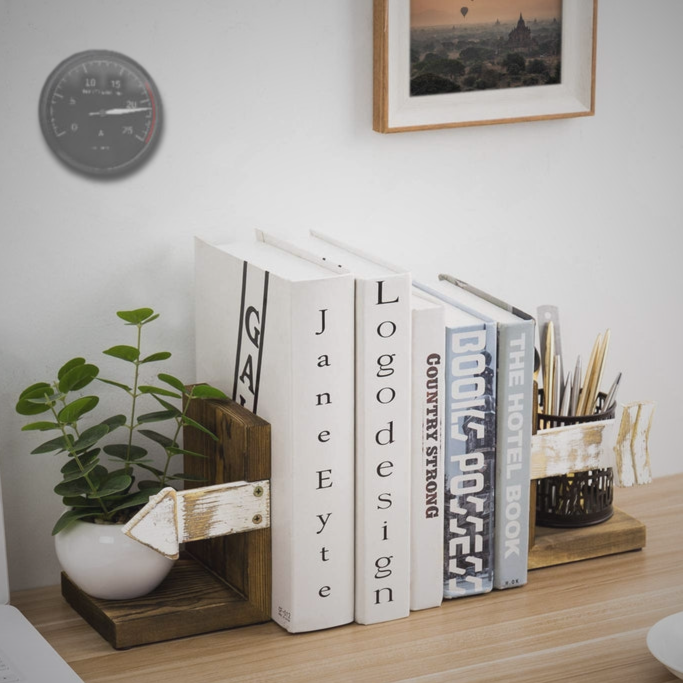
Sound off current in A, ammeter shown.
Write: 21 A
